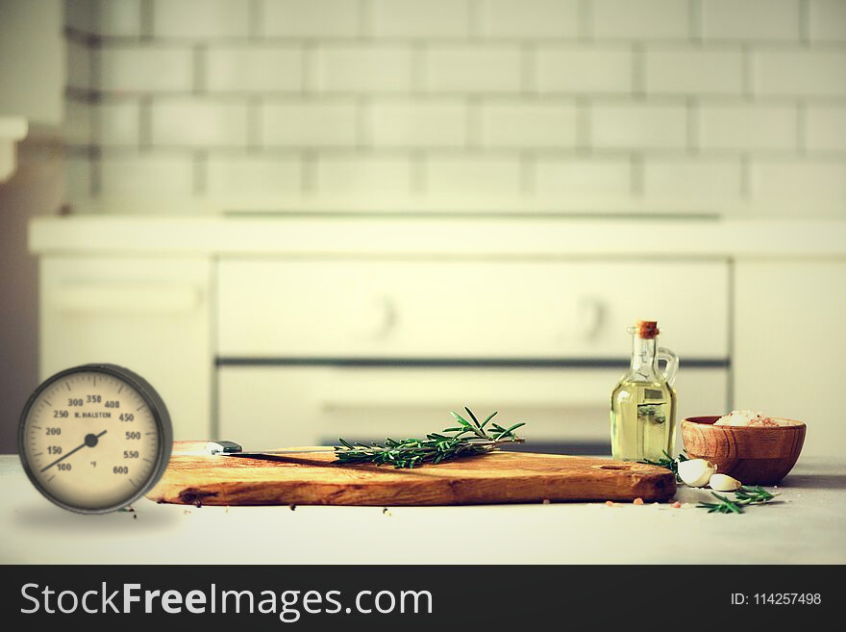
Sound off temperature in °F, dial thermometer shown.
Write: 120 °F
